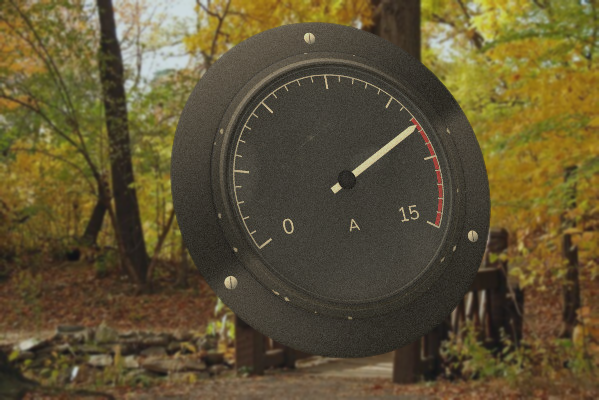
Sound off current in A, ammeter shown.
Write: 11.25 A
